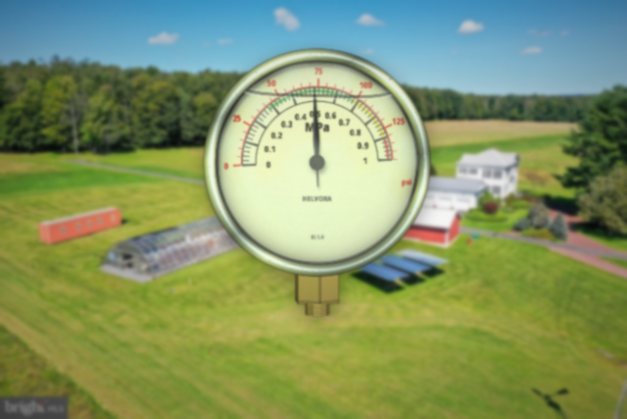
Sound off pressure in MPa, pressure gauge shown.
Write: 0.5 MPa
